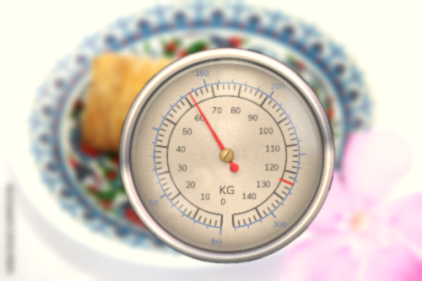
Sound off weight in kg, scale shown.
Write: 62 kg
